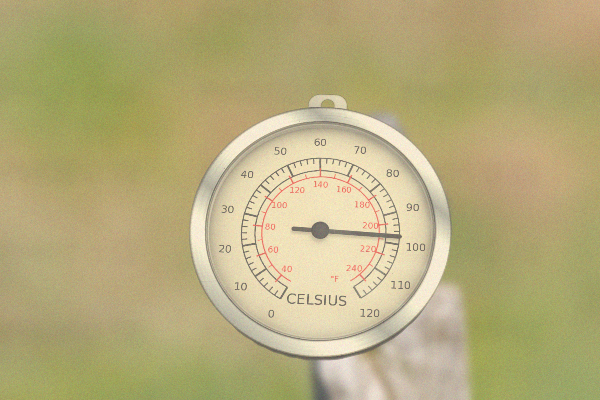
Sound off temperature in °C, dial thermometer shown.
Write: 98 °C
